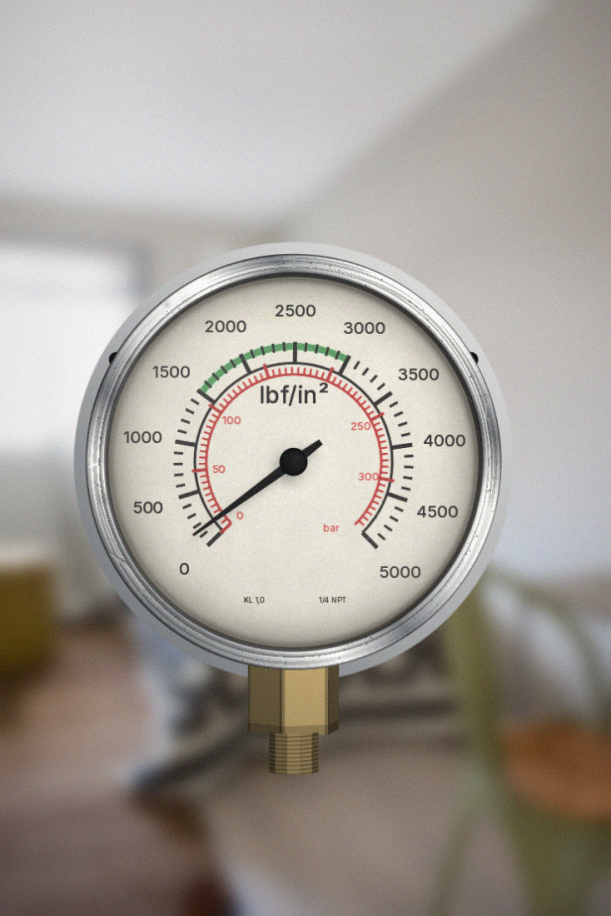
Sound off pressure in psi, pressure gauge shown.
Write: 150 psi
